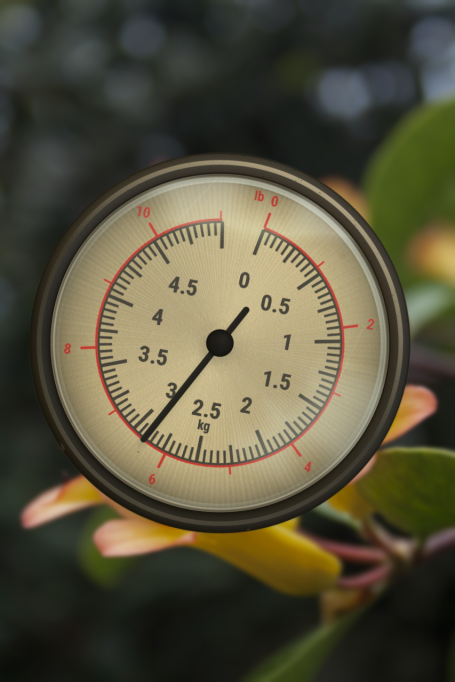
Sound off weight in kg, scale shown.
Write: 2.9 kg
